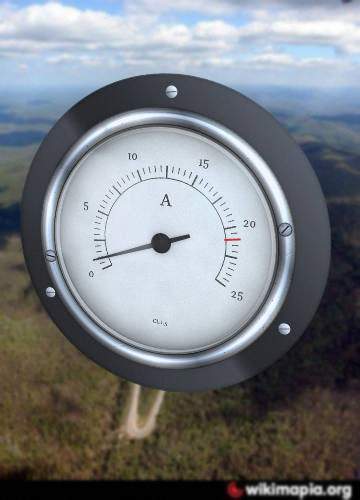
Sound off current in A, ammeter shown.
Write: 1 A
